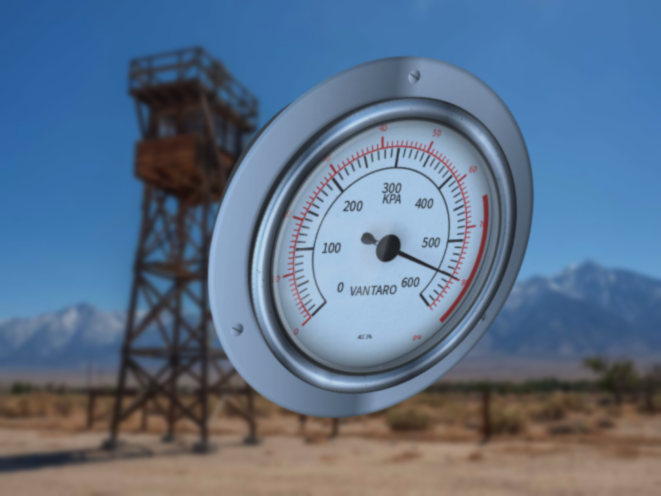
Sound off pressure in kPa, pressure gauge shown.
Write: 550 kPa
